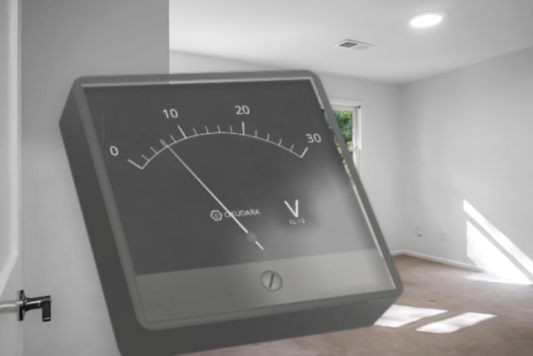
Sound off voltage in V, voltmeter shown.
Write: 6 V
